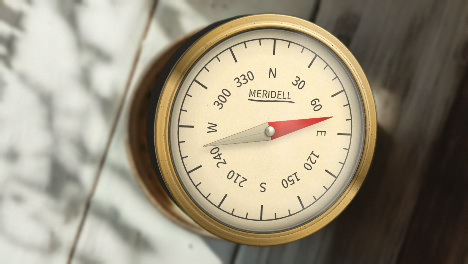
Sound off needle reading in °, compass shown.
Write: 75 °
